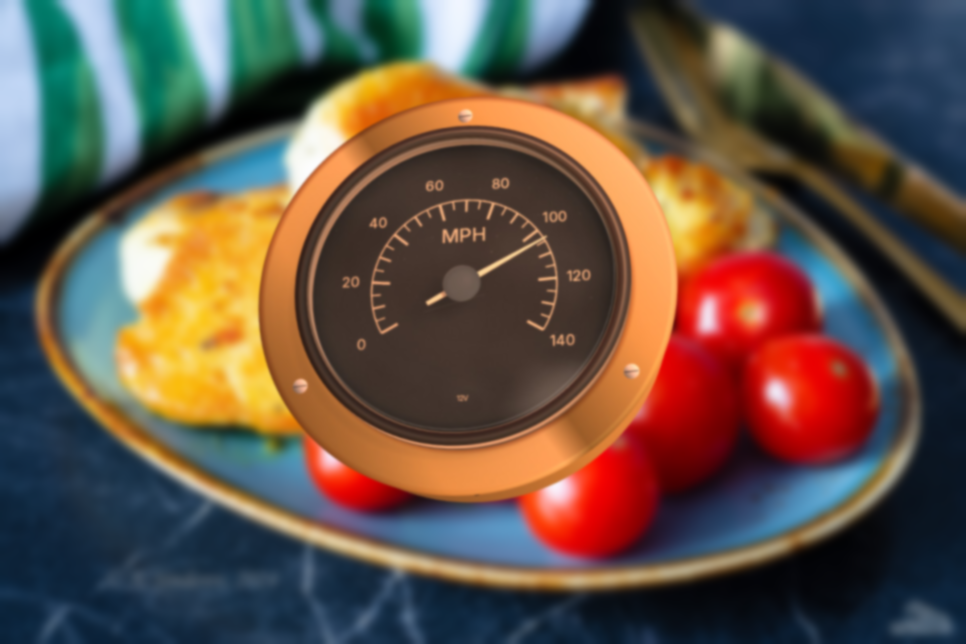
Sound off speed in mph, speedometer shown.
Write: 105 mph
